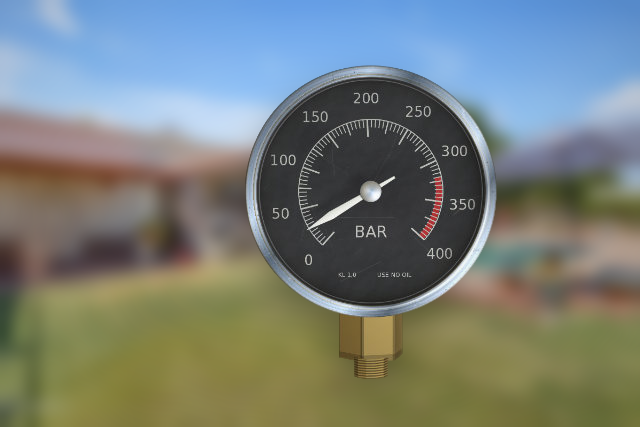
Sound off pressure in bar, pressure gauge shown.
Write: 25 bar
